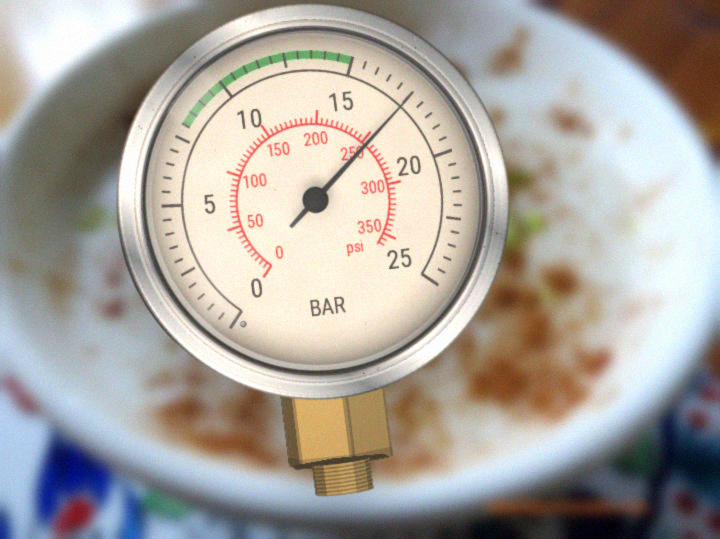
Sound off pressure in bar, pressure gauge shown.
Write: 17.5 bar
